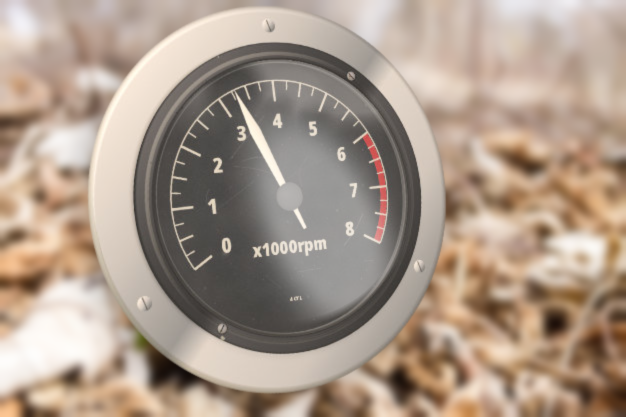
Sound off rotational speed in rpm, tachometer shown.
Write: 3250 rpm
